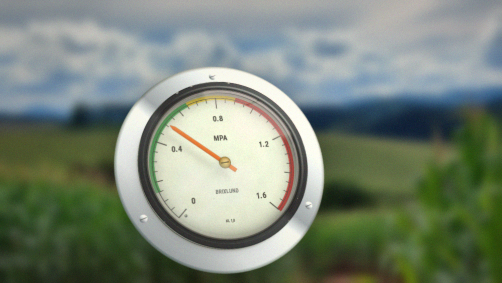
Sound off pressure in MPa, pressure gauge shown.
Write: 0.5 MPa
